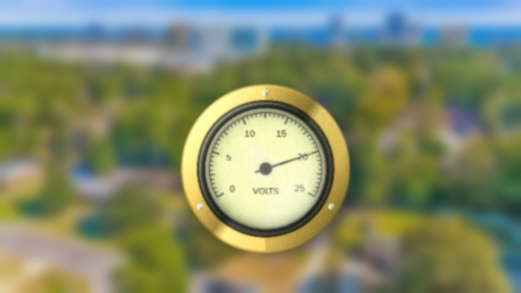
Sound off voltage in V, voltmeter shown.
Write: 20 V
